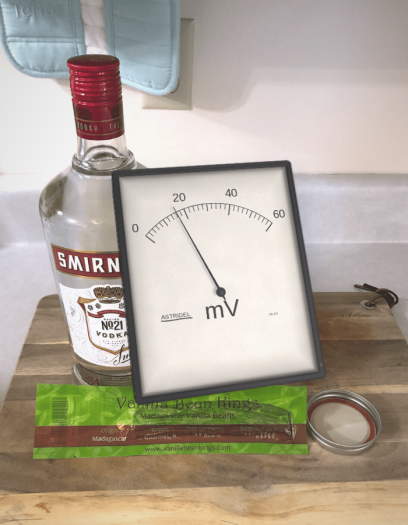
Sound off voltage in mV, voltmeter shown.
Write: 16 mV
